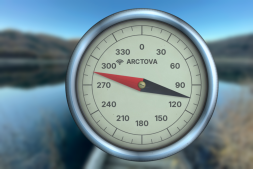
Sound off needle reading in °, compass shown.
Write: 285 °
